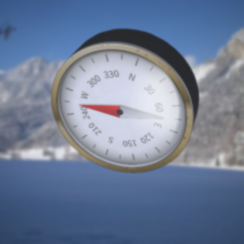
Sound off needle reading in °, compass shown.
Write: 255 °
